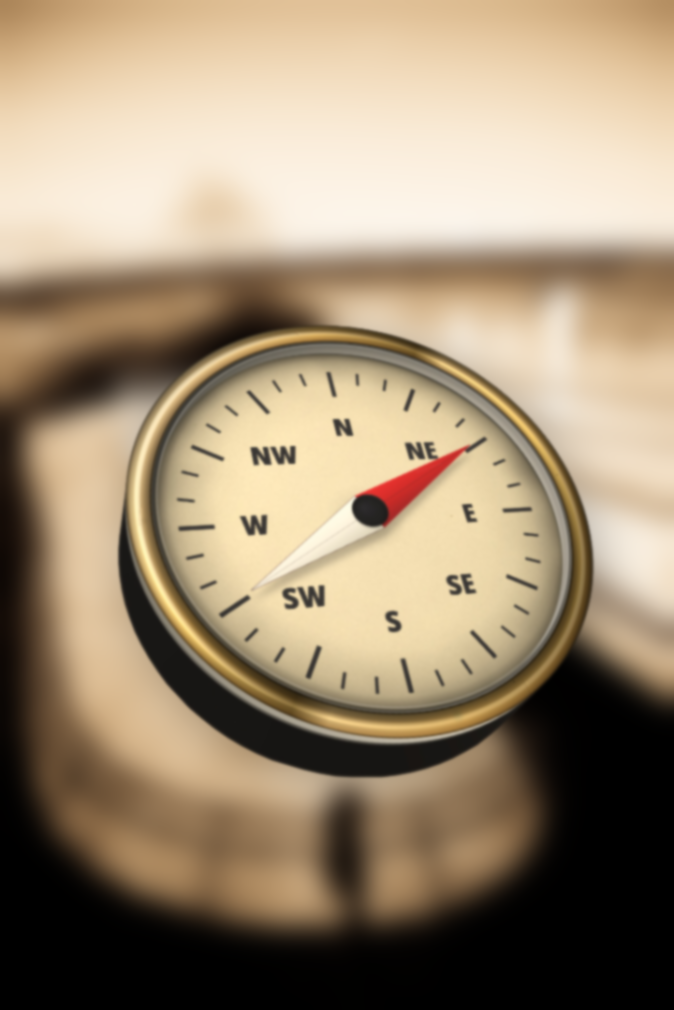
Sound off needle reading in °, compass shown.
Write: 60 °
